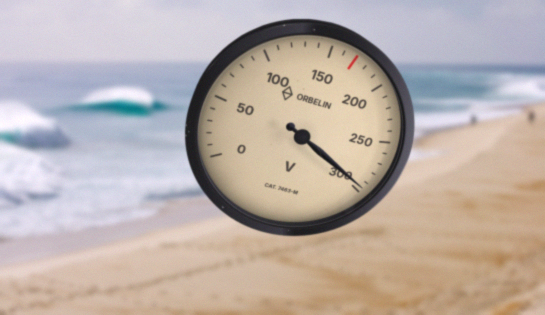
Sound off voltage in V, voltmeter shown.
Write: 295 V
